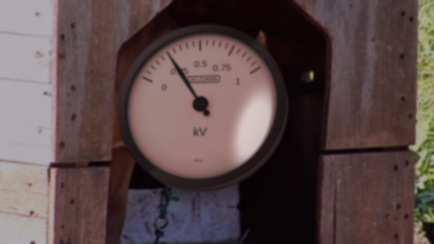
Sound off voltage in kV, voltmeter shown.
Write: 0.25 kV
